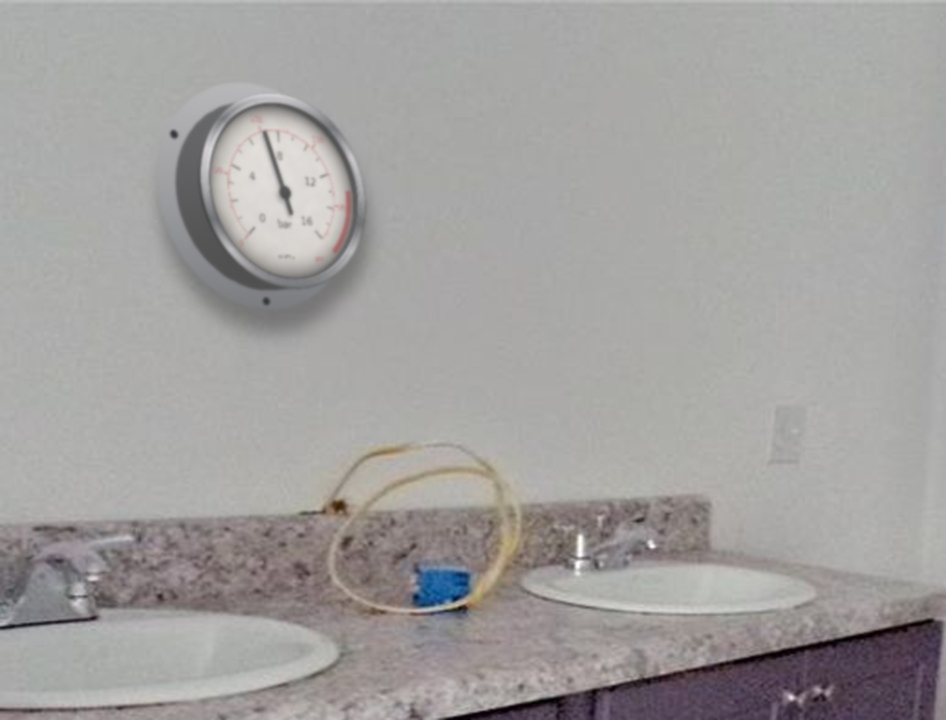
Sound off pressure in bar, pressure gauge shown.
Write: 7 bar
